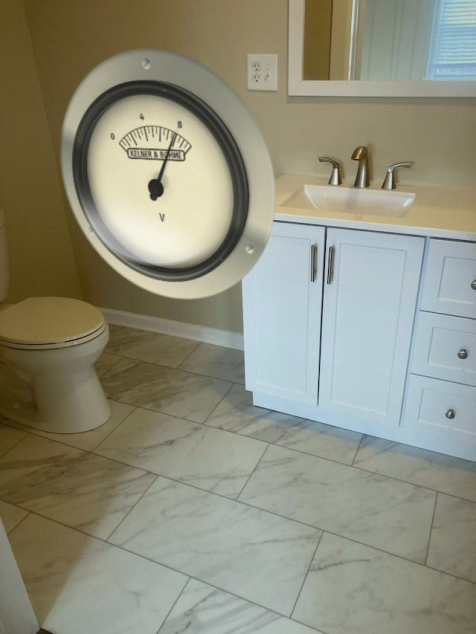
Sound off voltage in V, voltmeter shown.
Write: 8 V
